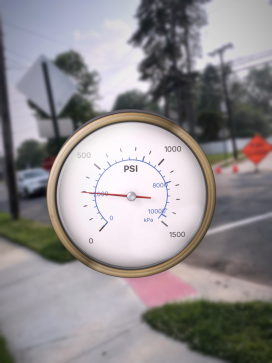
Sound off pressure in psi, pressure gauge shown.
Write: 300 psi
